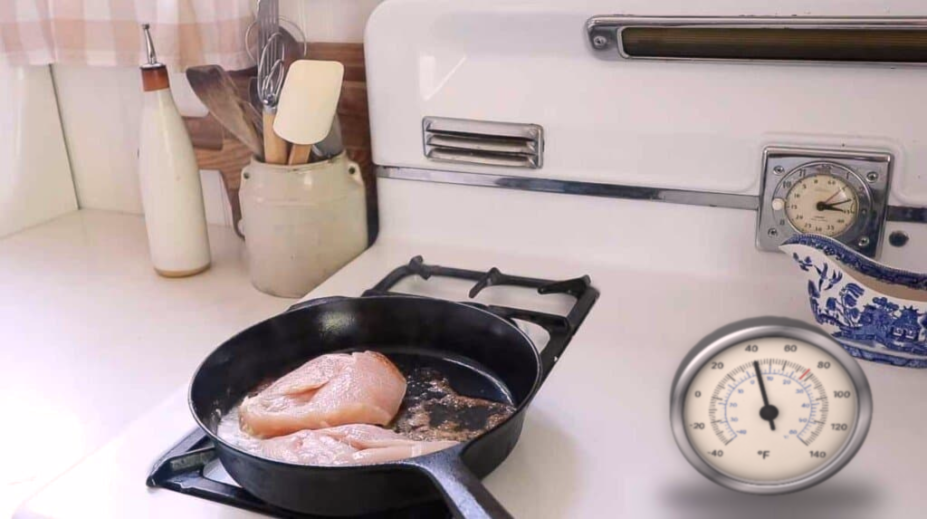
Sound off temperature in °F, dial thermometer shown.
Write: 40 °F
